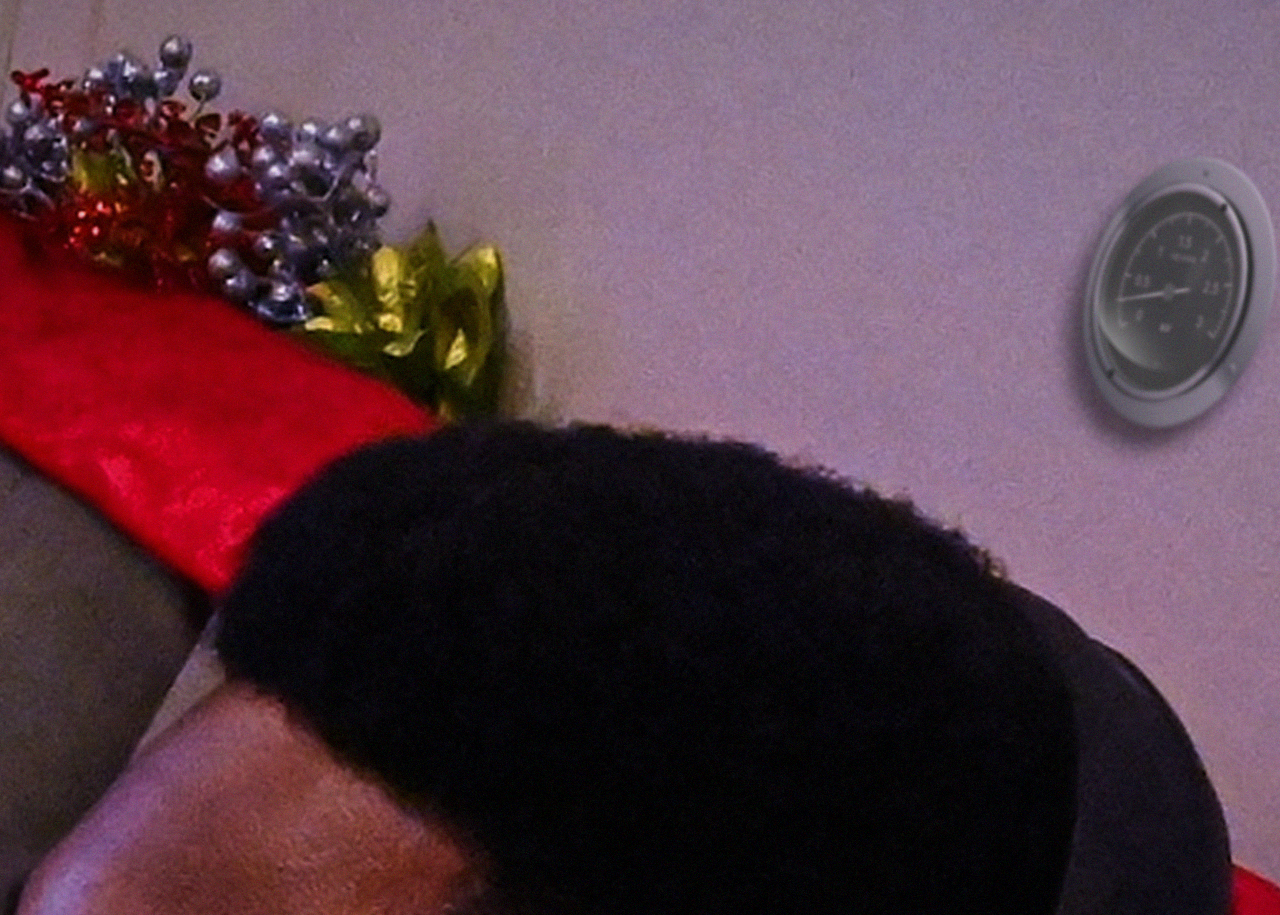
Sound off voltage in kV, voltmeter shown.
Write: 0.25 kV
